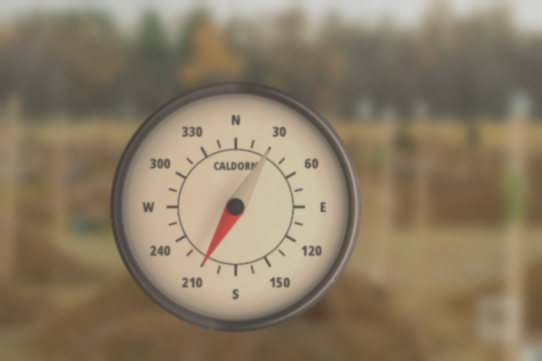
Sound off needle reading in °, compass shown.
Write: 210 °
